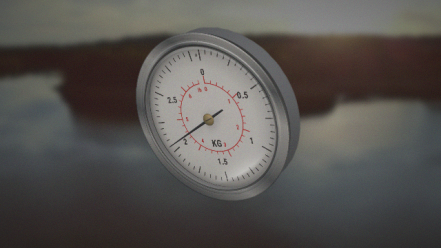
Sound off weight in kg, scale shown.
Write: 2.05 kg
